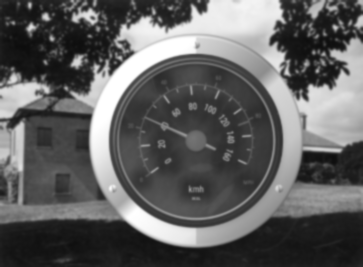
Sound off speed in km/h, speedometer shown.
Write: 40 km/h
